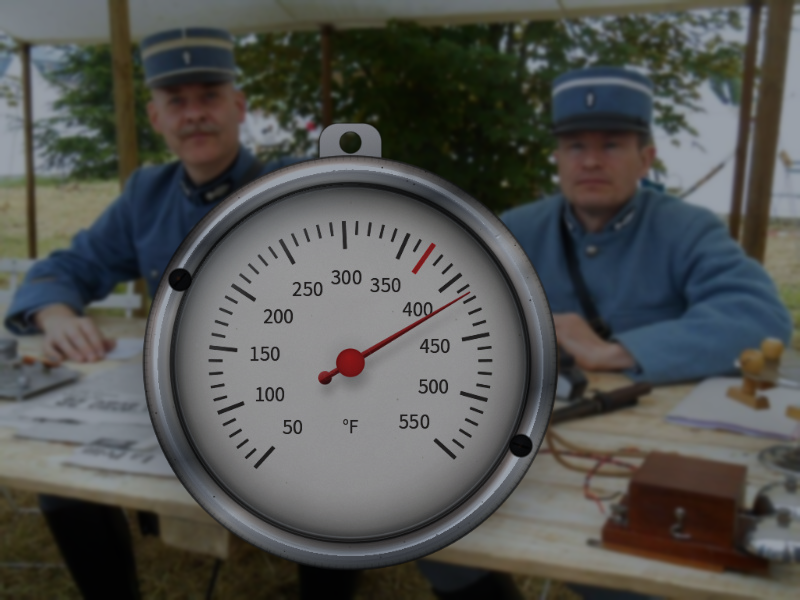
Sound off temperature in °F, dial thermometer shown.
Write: 415 °F
